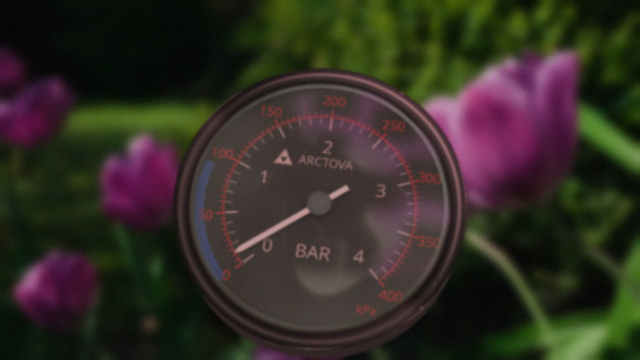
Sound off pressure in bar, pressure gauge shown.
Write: 0.1 bar
